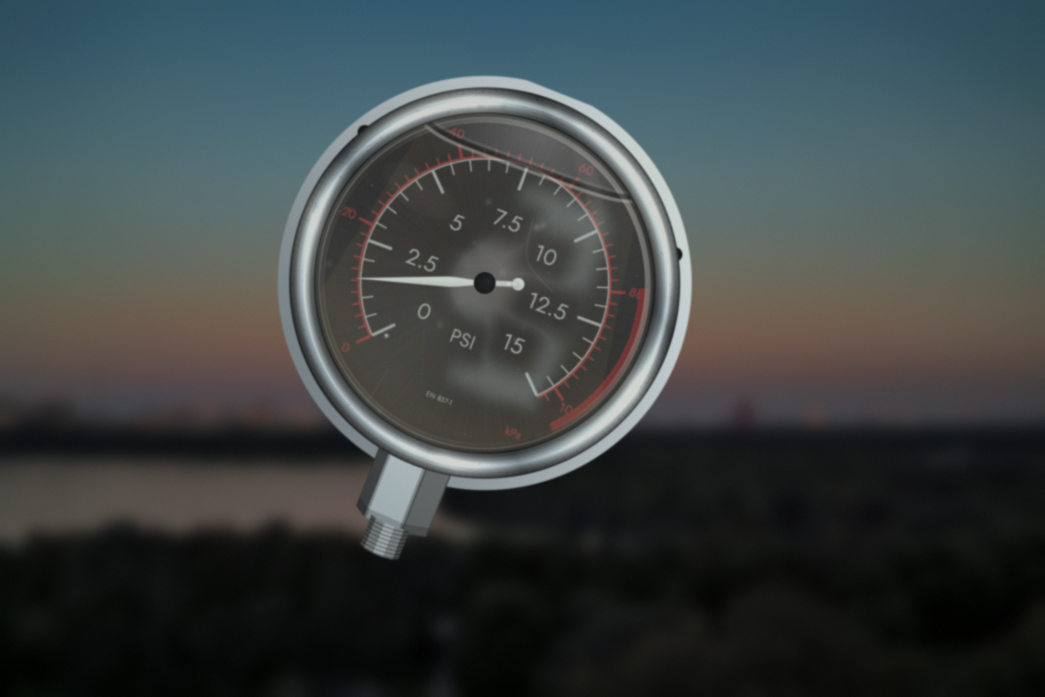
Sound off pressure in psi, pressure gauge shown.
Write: 1.5 psi
